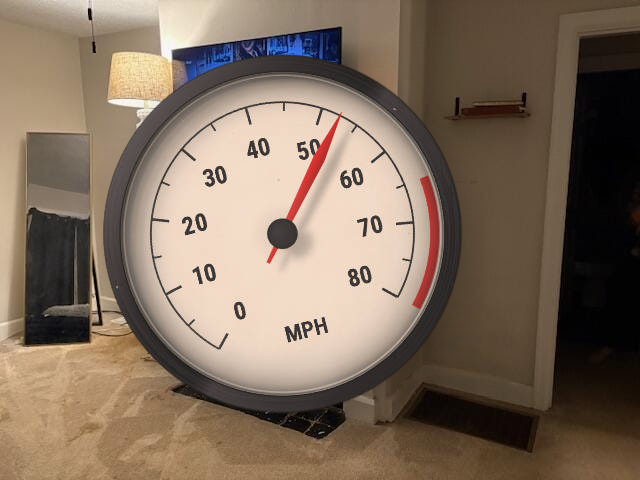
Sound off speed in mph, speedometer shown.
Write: 52.5 mph
